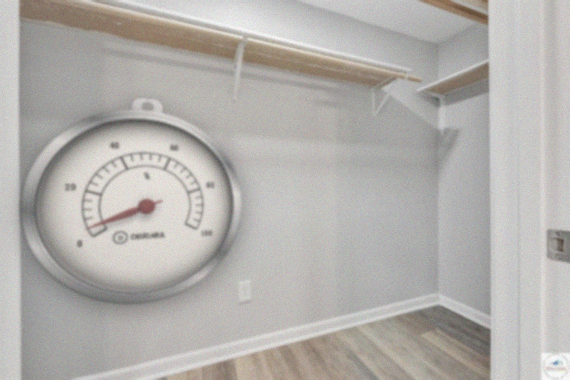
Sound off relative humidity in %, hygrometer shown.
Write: 4 %
